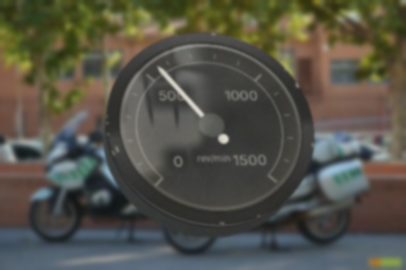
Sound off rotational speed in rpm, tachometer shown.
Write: 550 rpm
